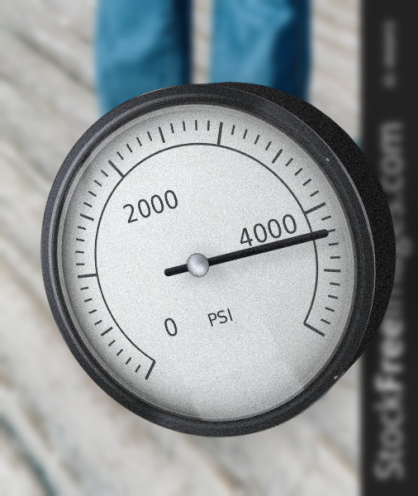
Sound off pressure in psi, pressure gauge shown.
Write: 4200 psi
